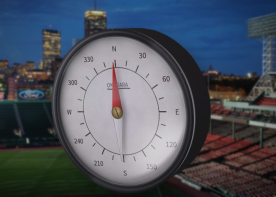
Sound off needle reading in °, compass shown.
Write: 0 °
